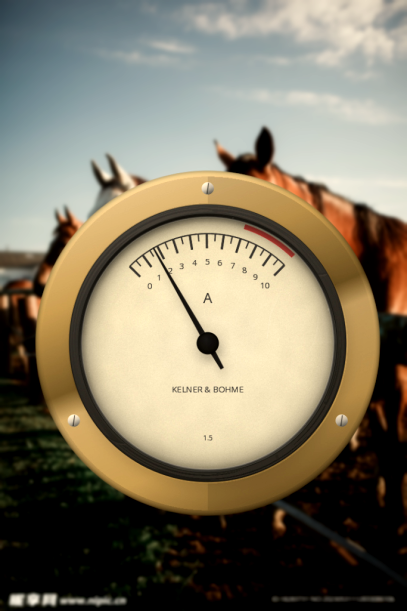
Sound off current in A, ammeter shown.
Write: 1.75 A
